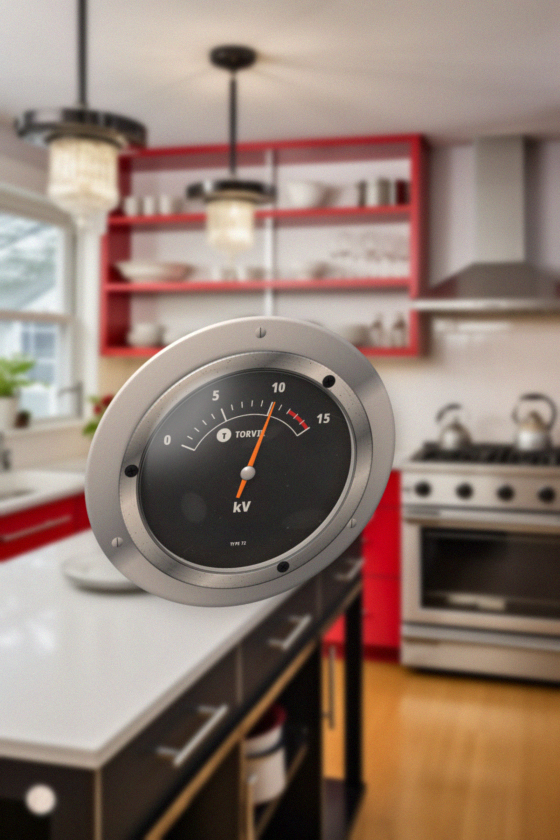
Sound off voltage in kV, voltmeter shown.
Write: 10 kV
